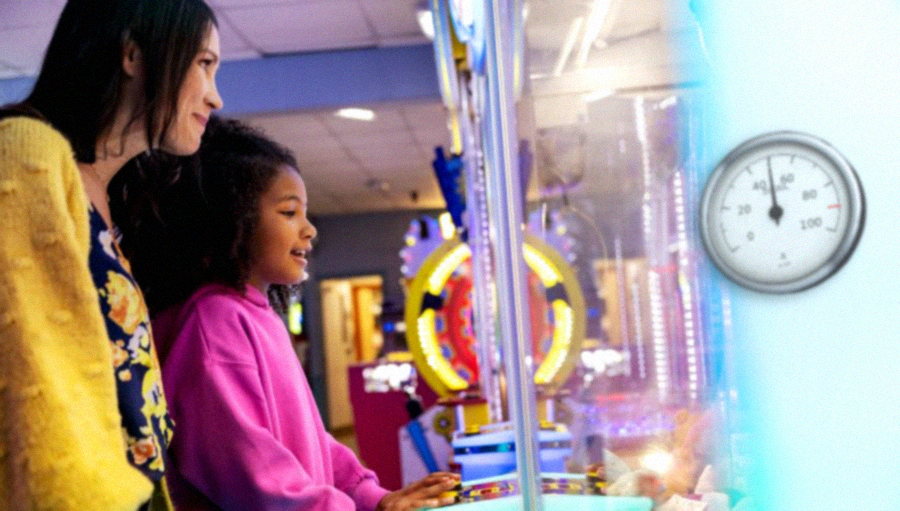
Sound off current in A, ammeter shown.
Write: 50 A
